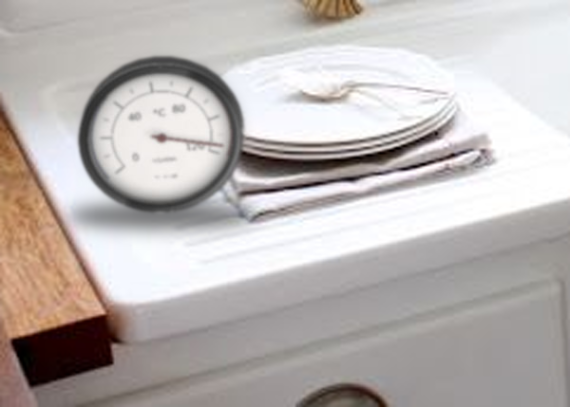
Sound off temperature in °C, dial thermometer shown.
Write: 115 °C
